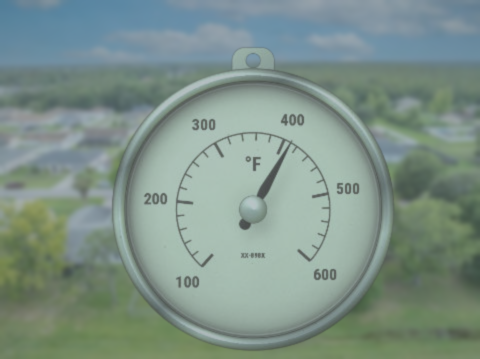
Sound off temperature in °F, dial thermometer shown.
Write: 410 °F
